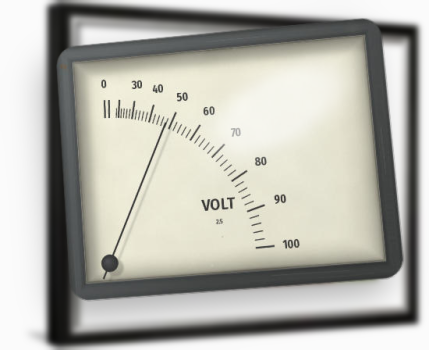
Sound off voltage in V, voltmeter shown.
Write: 48 V
